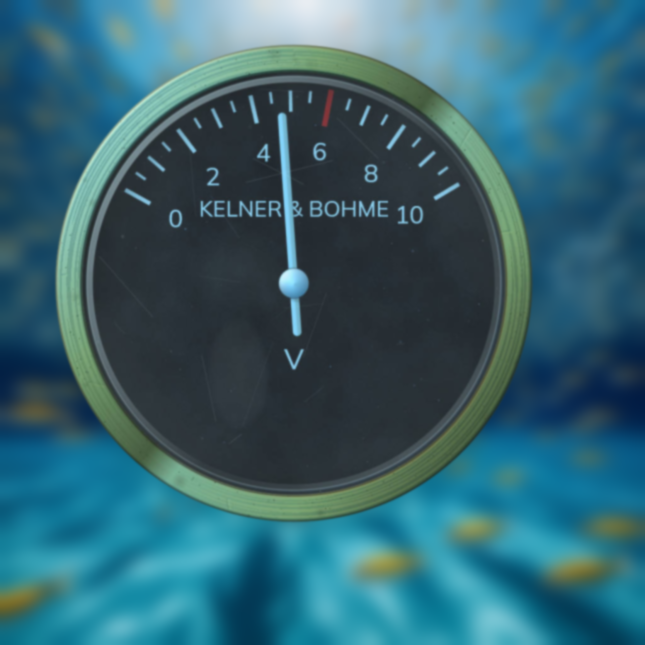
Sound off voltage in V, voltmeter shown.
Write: 4.75 V
